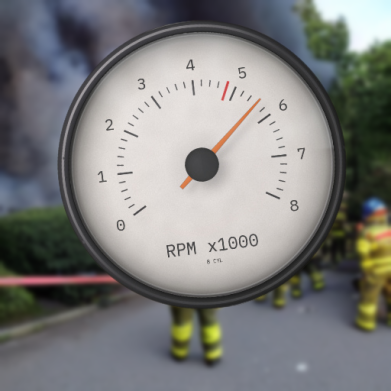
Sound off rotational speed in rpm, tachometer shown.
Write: 5600 rpm
